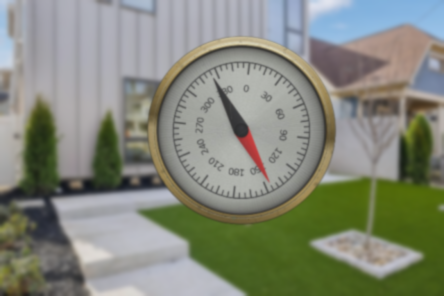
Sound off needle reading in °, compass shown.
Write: 145 °
